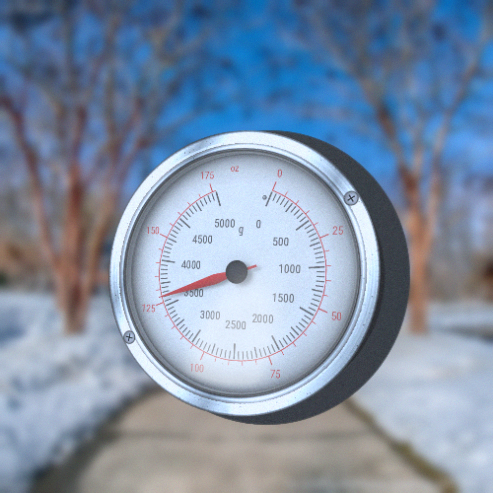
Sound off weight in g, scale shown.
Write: 3600 g
